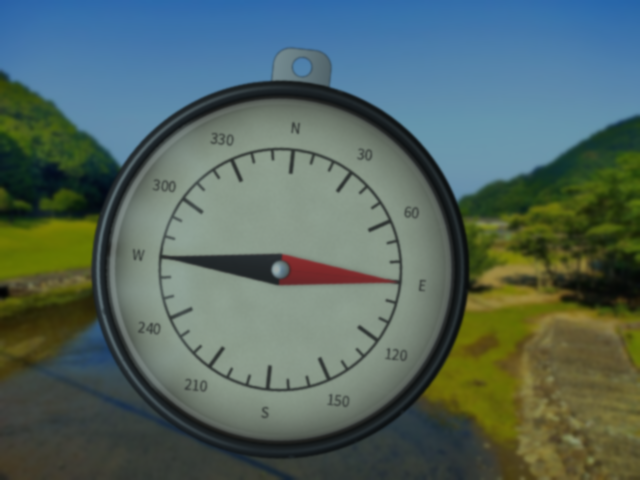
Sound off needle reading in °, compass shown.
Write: 90 °
